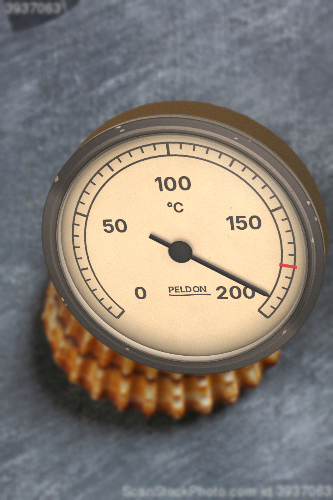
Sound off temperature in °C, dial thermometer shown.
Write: 190 °C
